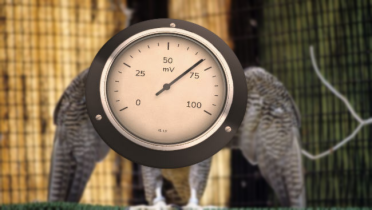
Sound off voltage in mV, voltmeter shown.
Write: 70 mV
